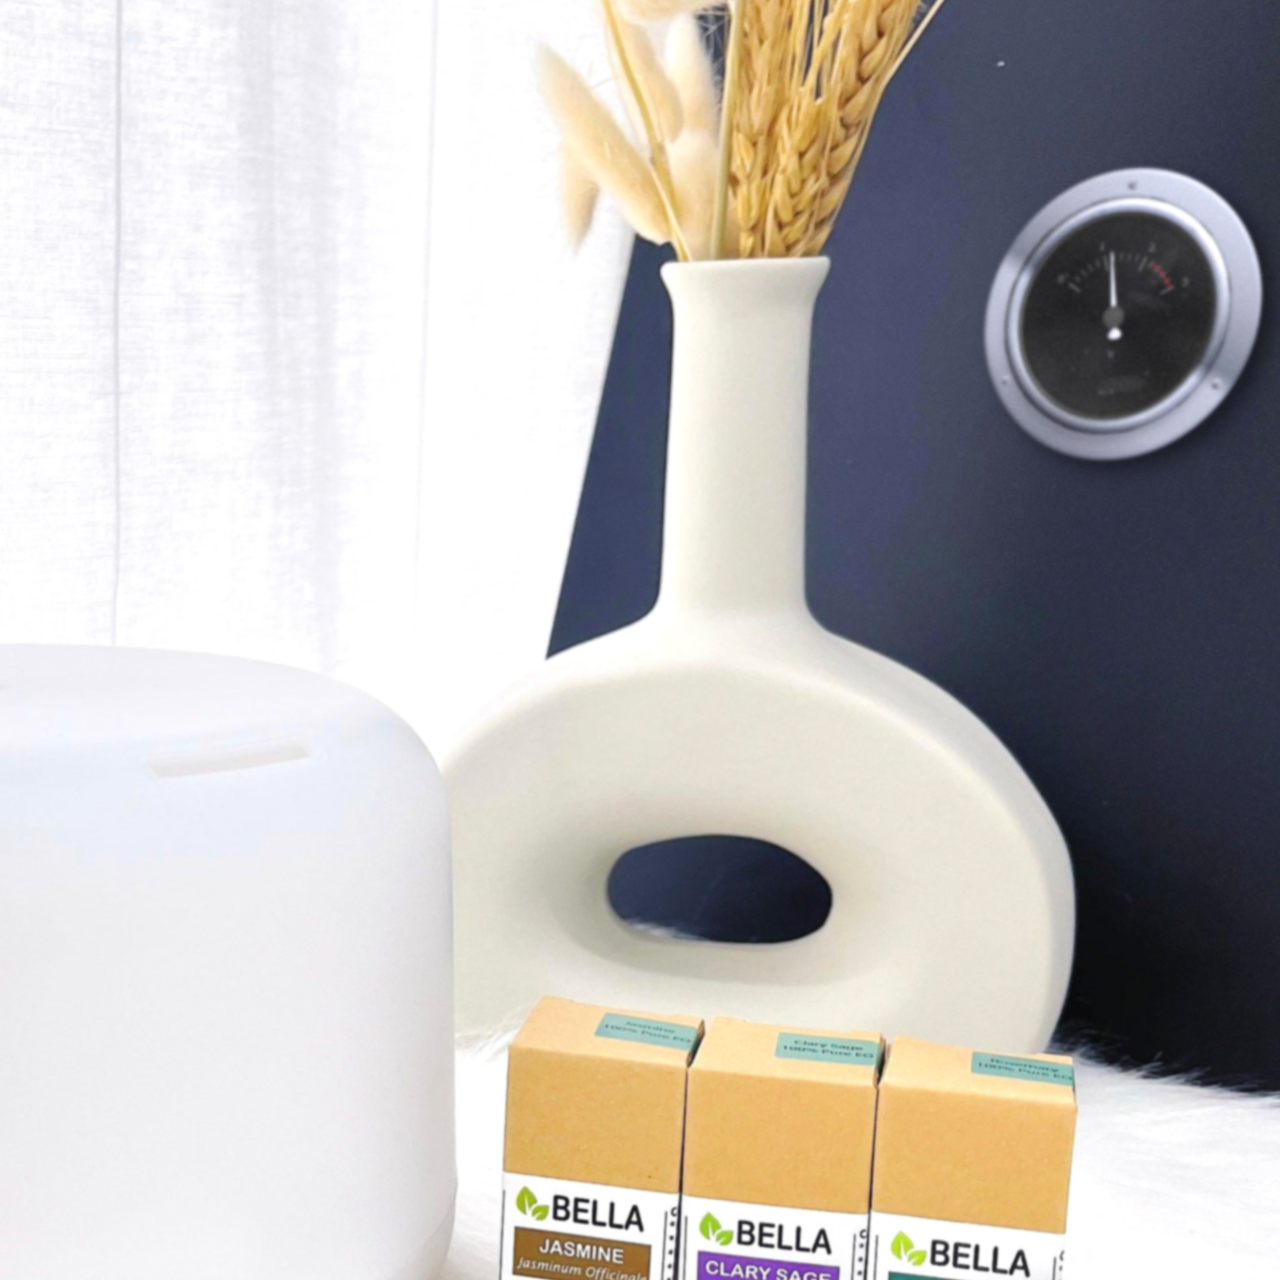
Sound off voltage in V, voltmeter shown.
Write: 1.2 V
